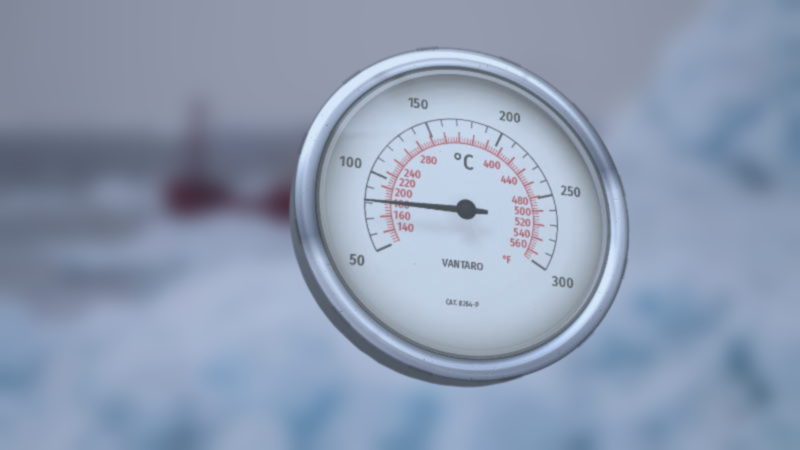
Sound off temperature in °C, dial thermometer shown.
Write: 80 °C
